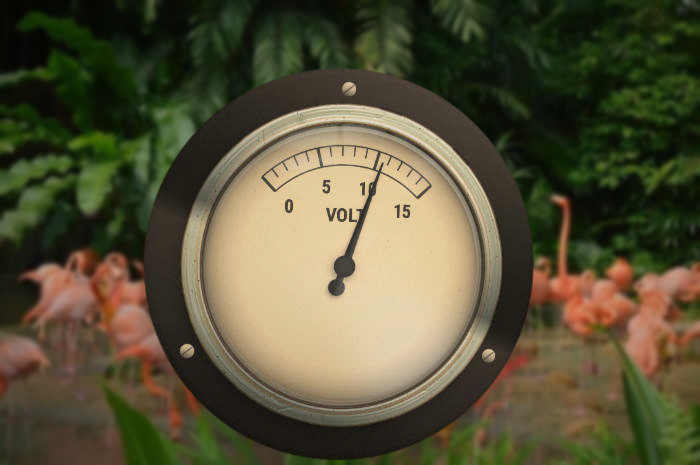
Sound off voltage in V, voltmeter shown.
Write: 10.5 V
